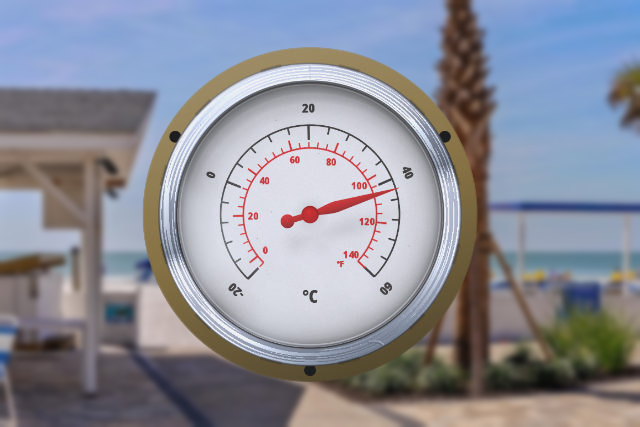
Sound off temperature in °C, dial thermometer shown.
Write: 42 °C
